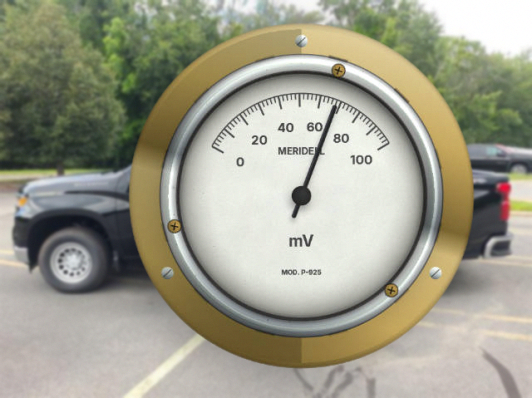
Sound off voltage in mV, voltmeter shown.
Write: 68 mV
